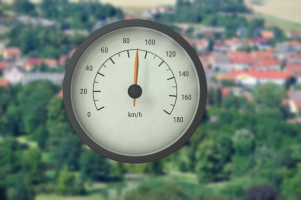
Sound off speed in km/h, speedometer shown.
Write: 90 km/h
